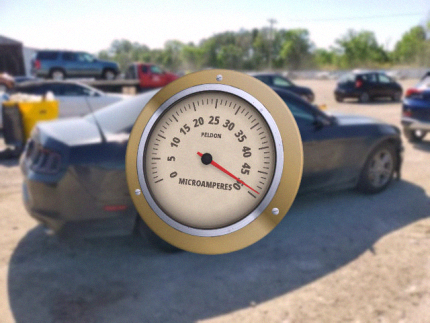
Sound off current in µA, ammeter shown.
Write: 49 µA
